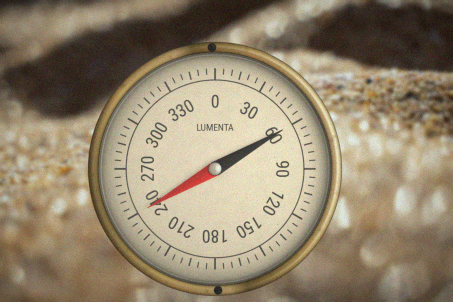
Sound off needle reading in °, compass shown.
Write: 240 °
